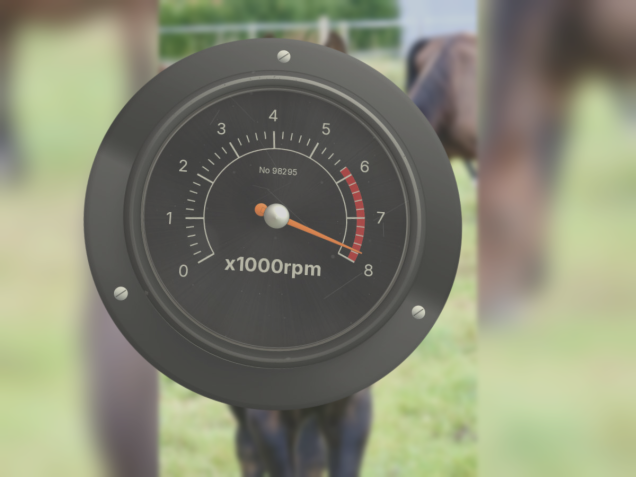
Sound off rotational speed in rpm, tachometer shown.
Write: 7800 rpm
